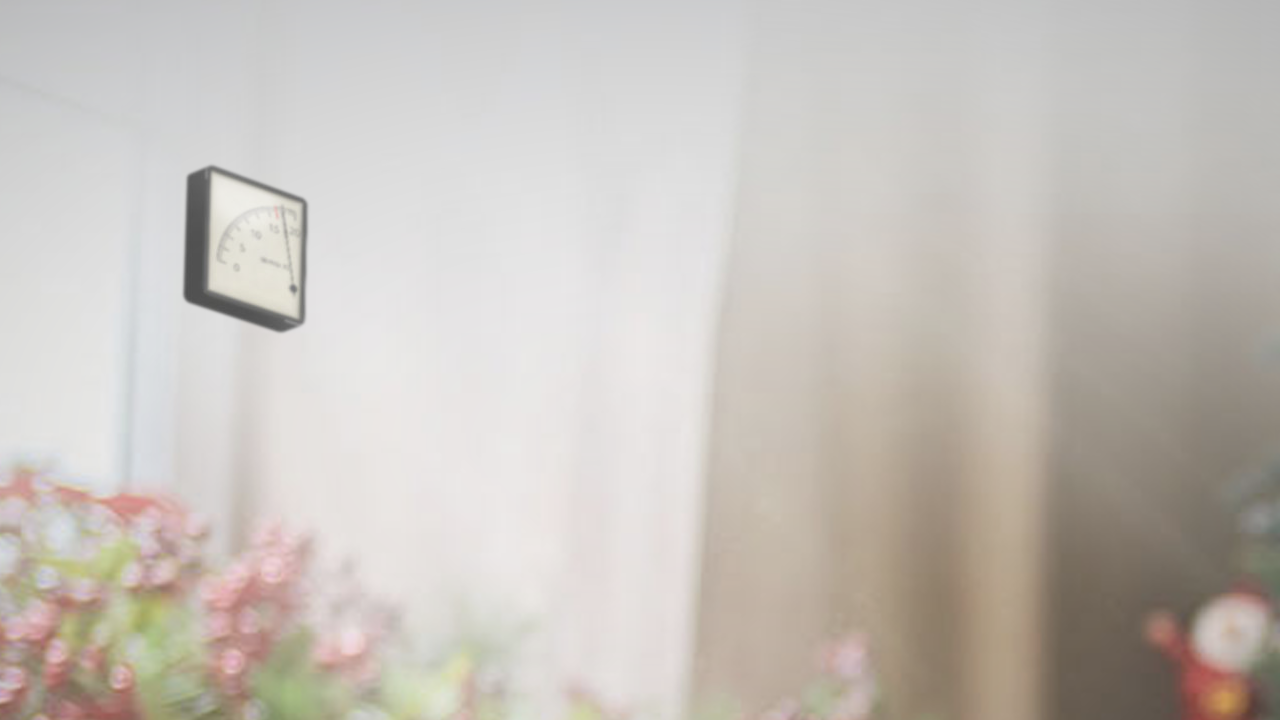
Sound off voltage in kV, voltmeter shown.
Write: 17.5 kV
